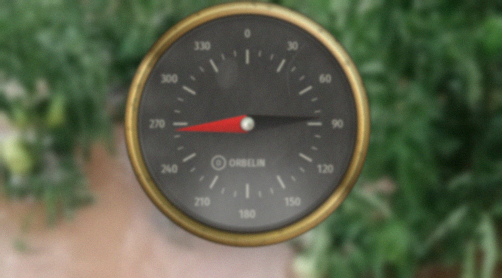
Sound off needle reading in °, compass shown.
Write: 265 °
